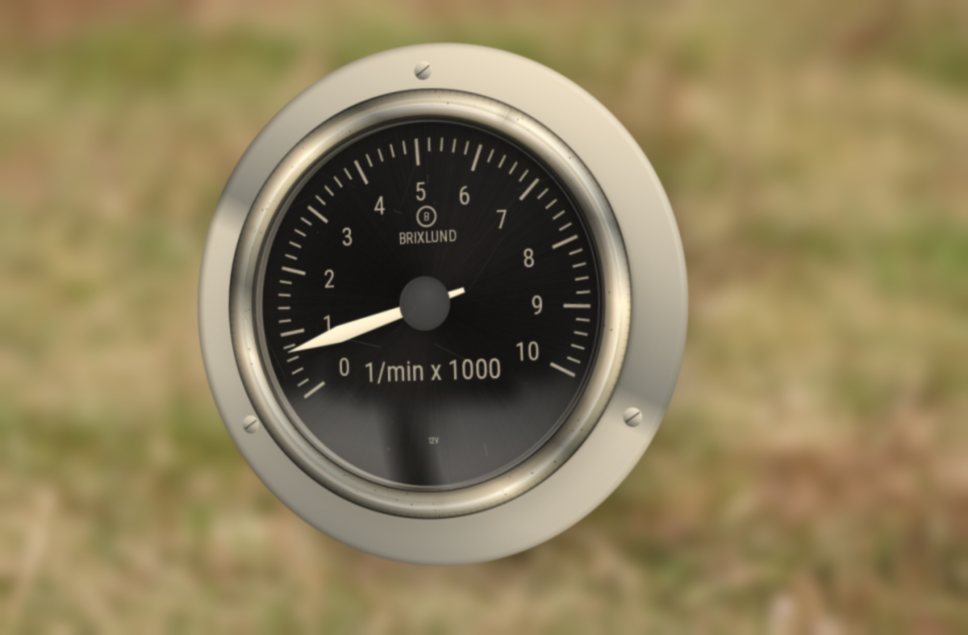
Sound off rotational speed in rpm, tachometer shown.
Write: 700 rpm
